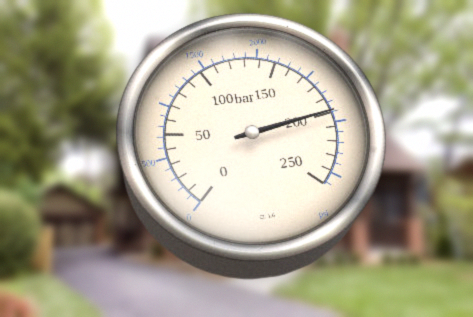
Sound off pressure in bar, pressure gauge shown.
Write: 200 bar
